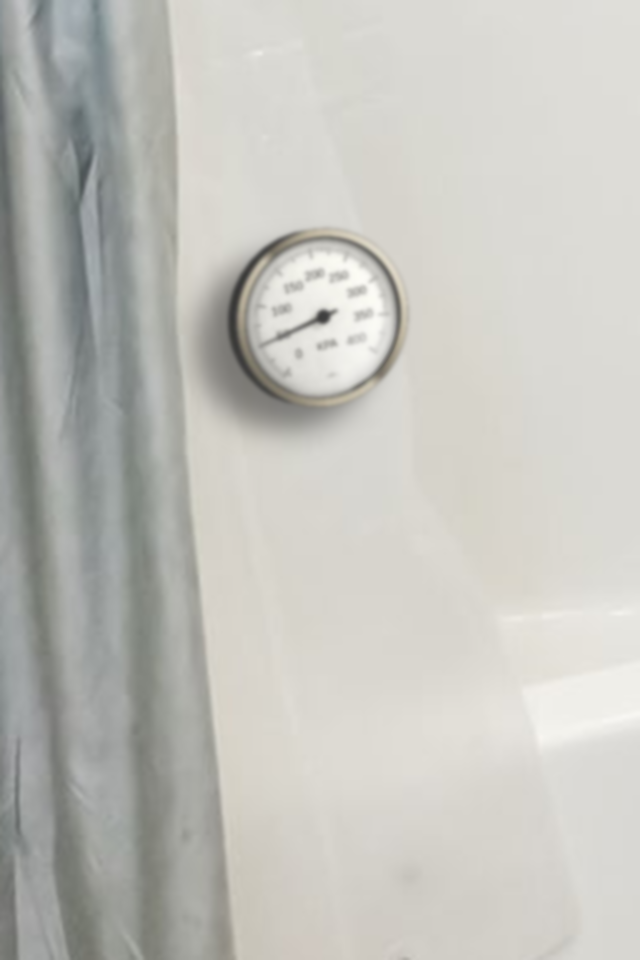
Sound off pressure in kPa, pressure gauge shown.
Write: 50 kPa
